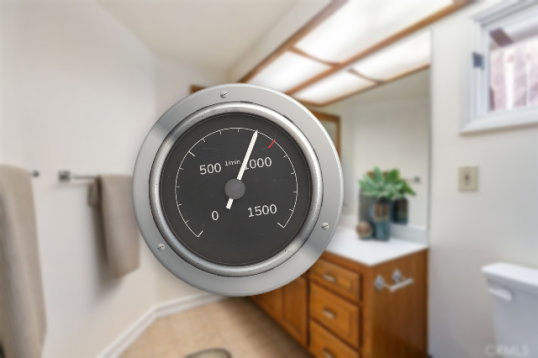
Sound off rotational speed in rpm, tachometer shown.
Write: 900 rpm
